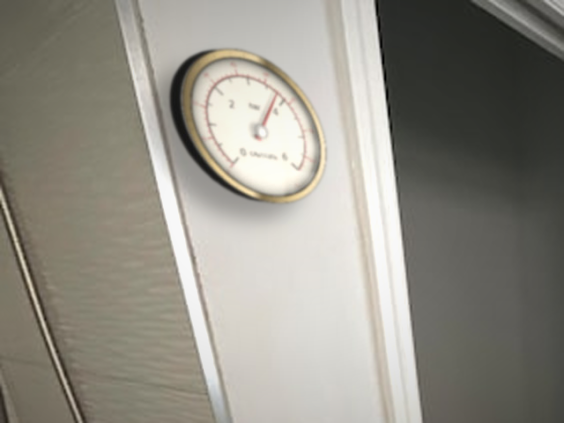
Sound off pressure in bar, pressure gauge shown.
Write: 3.75 bar
